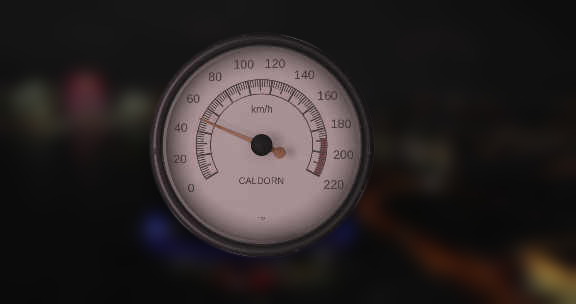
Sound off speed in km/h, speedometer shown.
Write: 50 km/h
